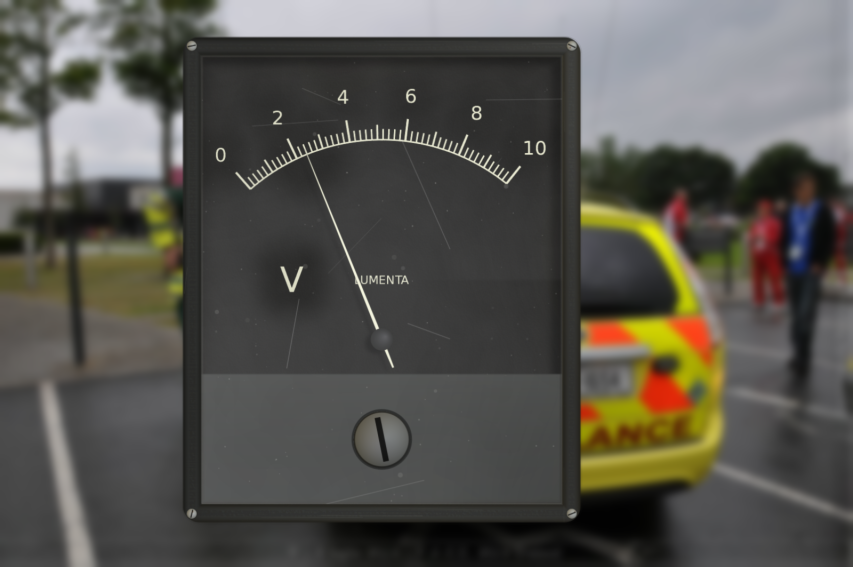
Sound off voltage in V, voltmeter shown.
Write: 2.4 V
